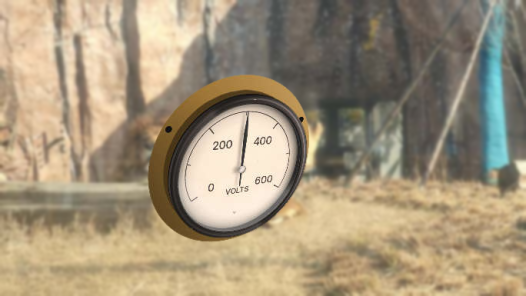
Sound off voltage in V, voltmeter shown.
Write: 300 V
